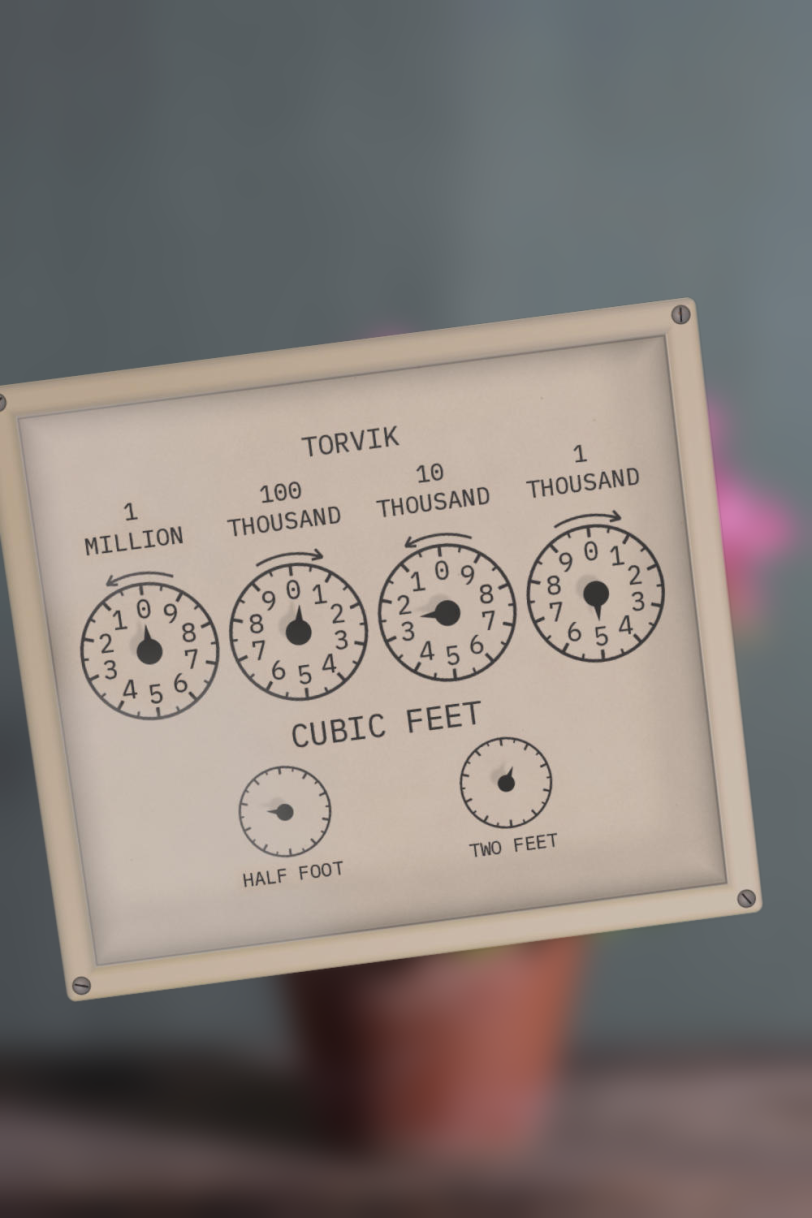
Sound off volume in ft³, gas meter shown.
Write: 2500 ft³
